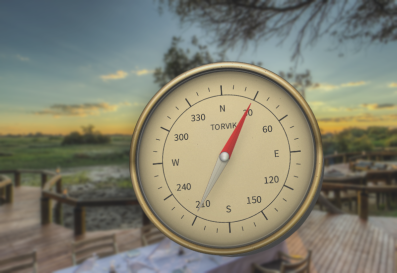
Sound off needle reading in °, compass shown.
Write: 30 °
